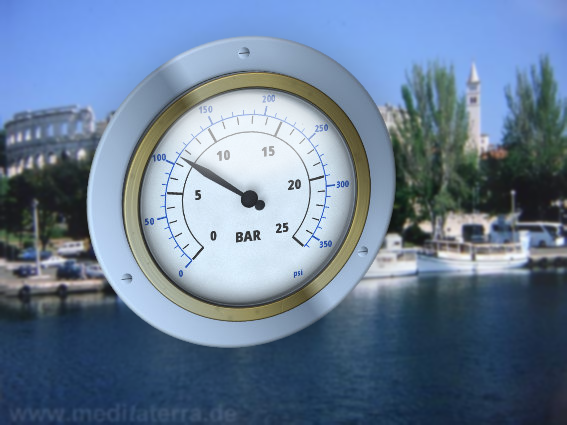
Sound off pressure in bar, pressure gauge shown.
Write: 7.5 bar
